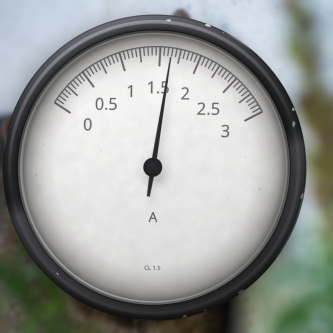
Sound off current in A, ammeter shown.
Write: 1.65 A
